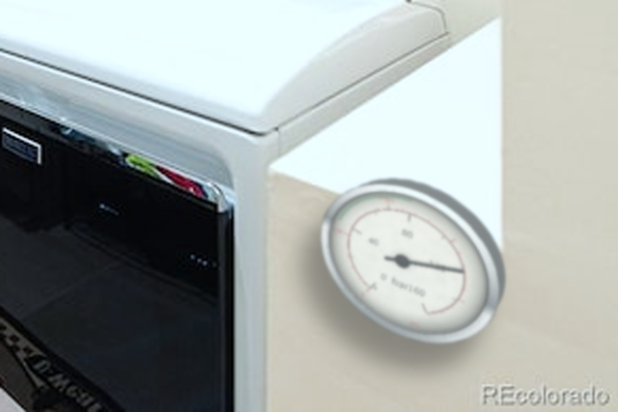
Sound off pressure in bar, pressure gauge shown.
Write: 120 bar
